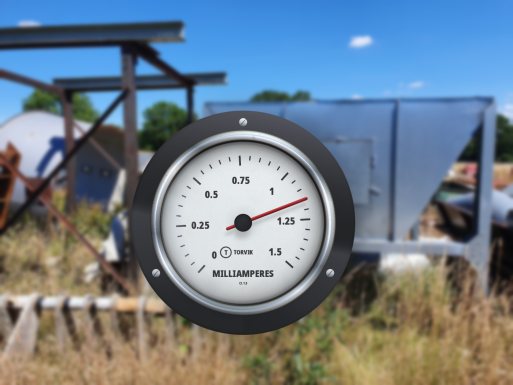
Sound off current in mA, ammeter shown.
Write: 1.15 mA
